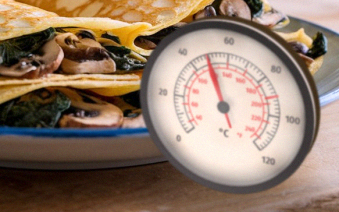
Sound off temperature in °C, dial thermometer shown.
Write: 50 °C
